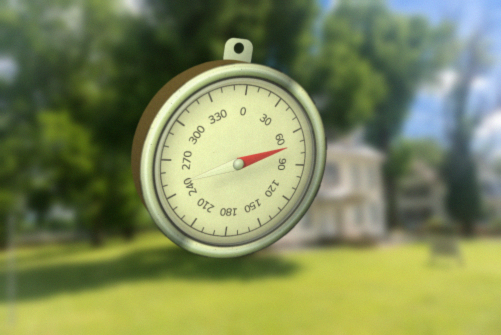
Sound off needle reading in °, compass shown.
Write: 70 °
